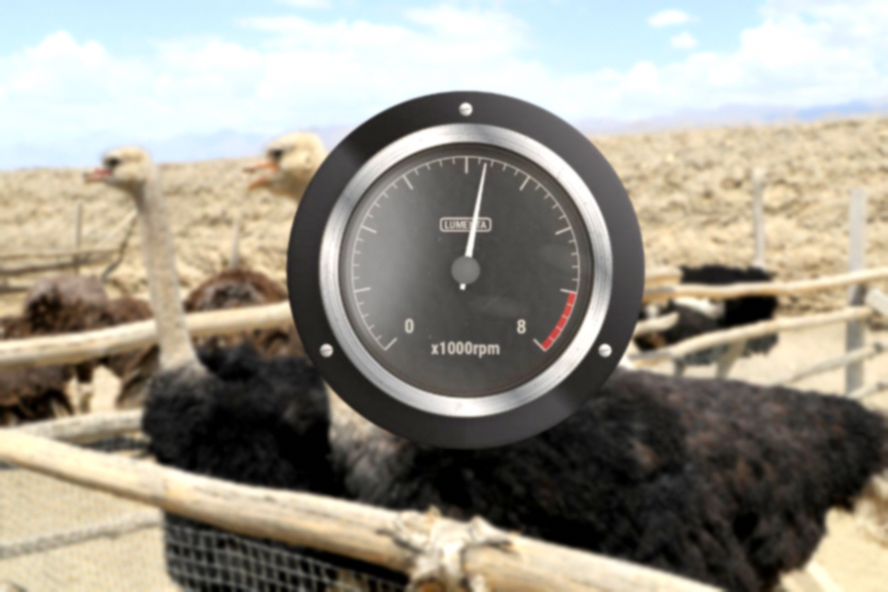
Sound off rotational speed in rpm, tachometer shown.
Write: 4300 rpm
